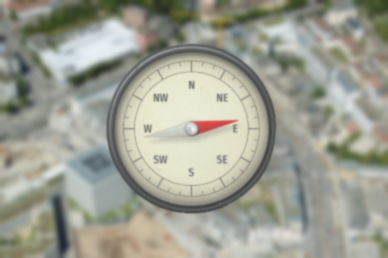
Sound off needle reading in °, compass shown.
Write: 80 °
